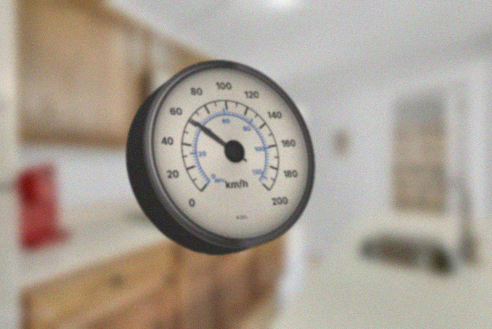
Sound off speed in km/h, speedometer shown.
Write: 60 km/h
